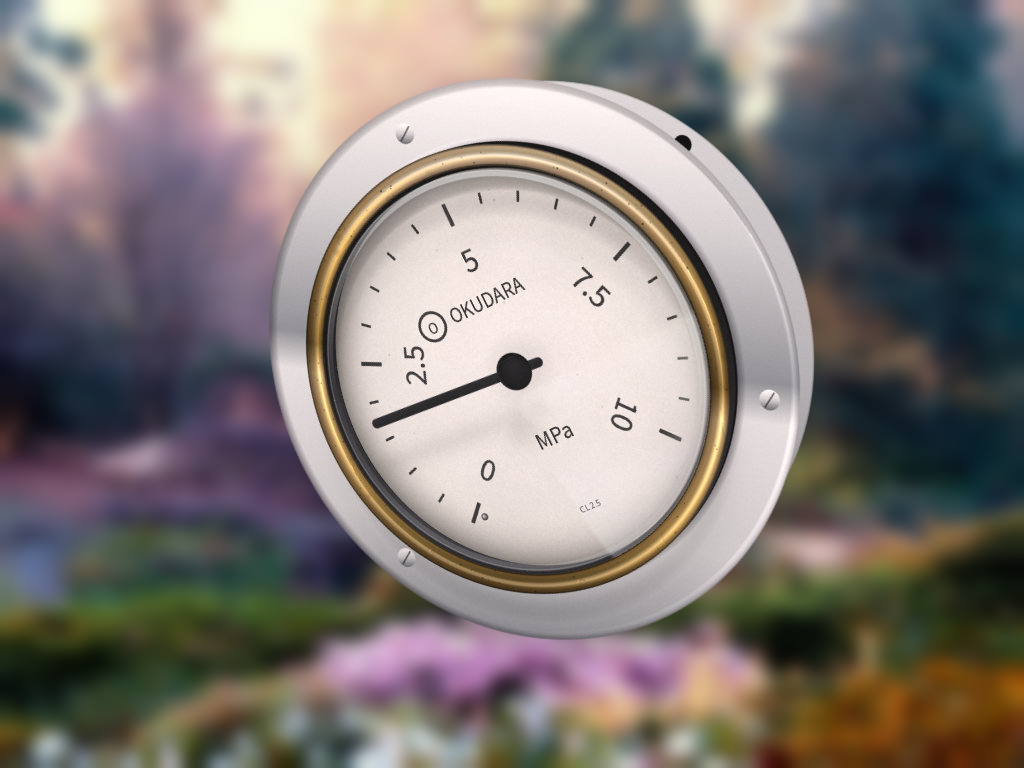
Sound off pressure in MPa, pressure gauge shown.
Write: 1.75 MPa
